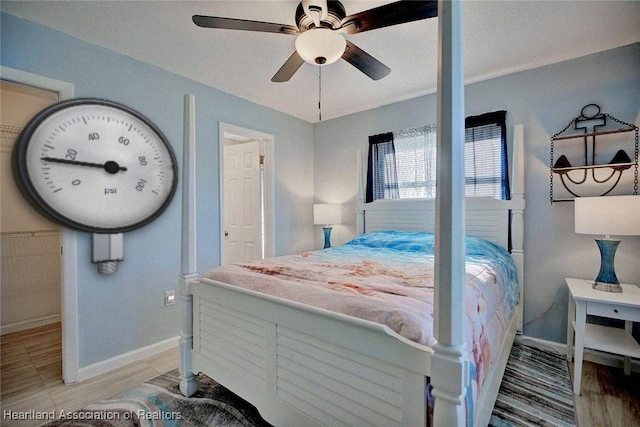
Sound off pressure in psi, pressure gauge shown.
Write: 14 psi
